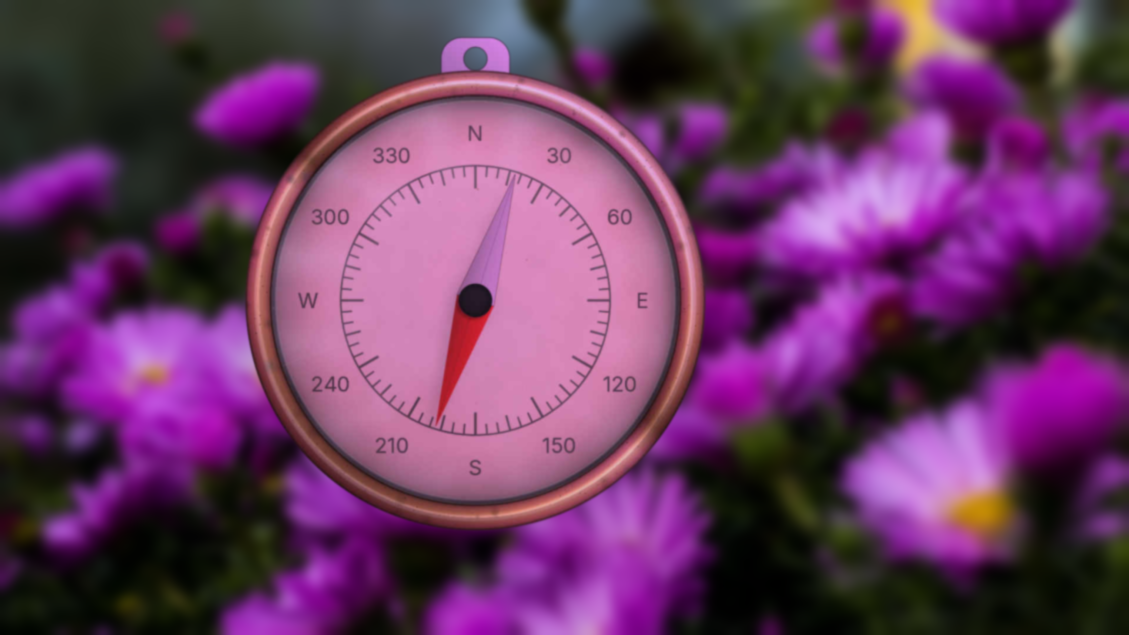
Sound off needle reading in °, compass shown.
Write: 197.5 °
